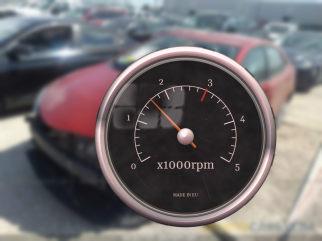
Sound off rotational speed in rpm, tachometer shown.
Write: 1600 rpm
